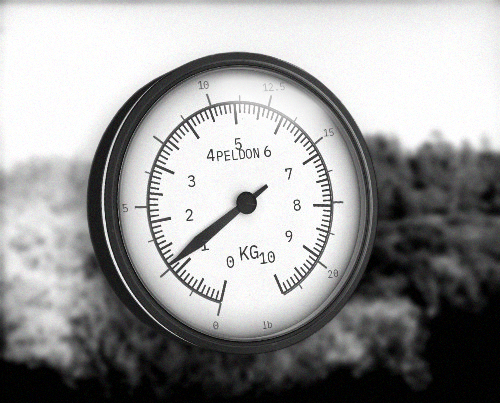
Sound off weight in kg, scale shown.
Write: 1.2 kg
